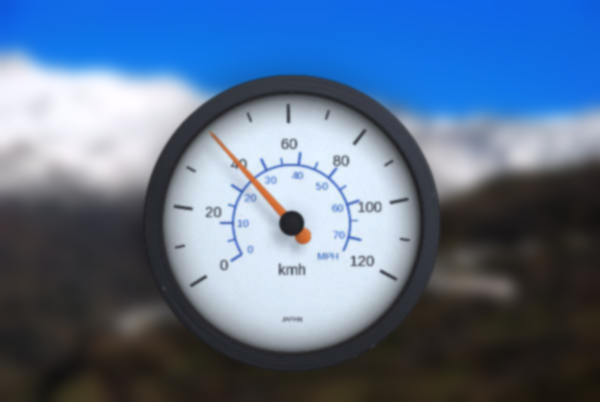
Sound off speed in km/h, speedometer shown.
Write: 40 km/h
